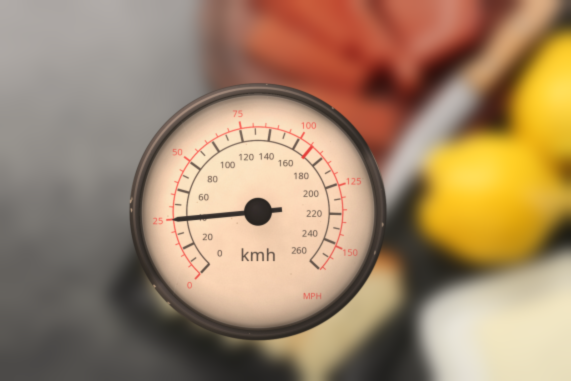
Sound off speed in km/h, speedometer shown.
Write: 40 km/h
